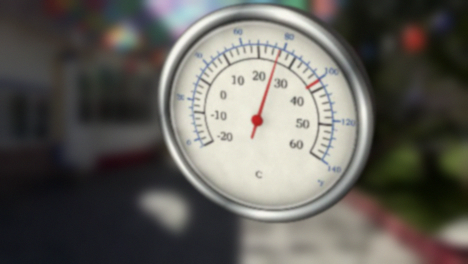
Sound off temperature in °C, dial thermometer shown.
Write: 26 °C
